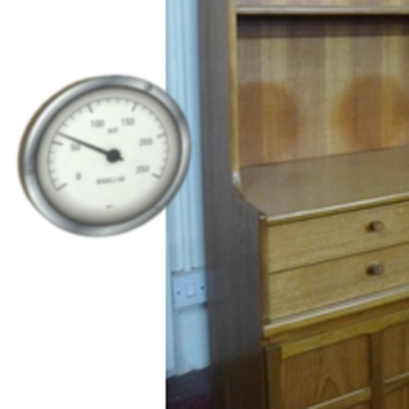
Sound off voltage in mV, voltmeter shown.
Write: 60 mV
